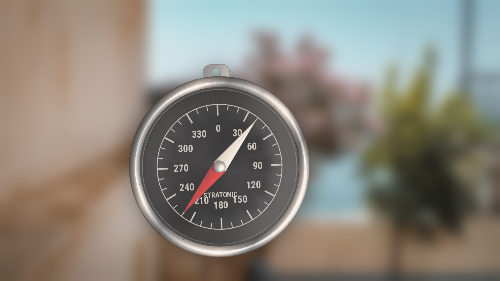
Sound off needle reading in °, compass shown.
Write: 220 °
